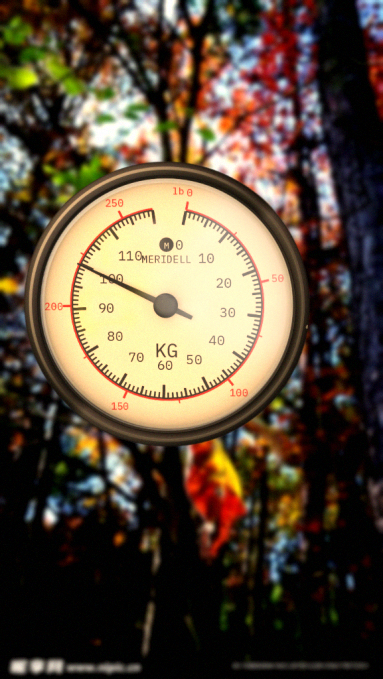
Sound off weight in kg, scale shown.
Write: 100 kg
